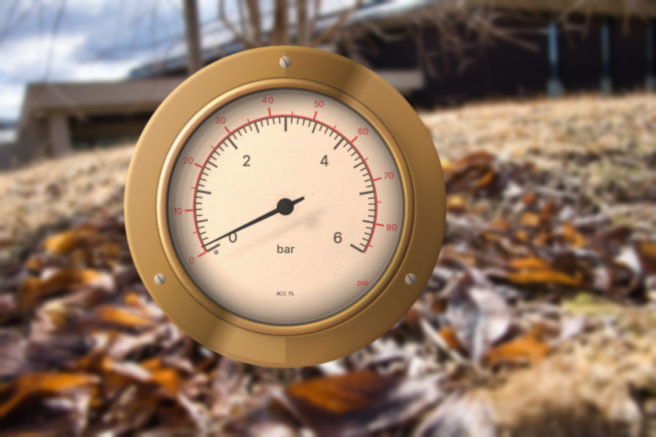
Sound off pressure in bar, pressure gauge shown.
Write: 0.1 bar
